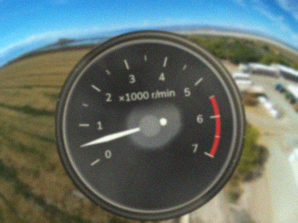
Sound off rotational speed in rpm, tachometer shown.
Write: 500 rpm
